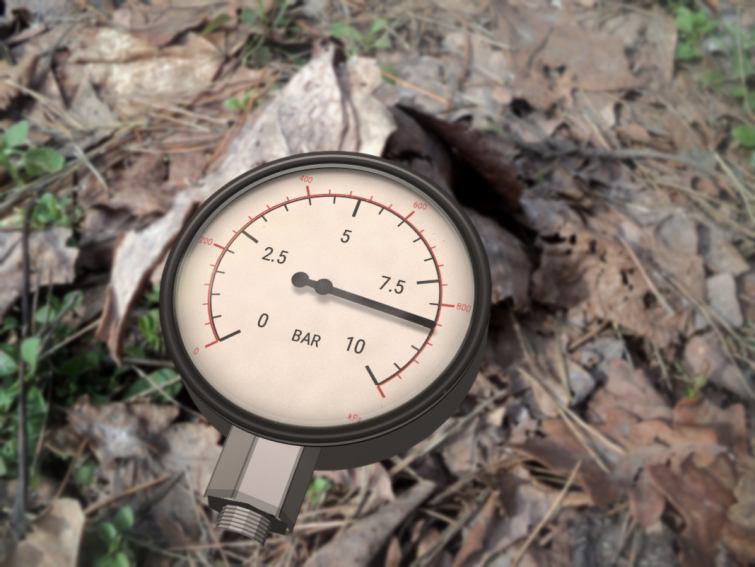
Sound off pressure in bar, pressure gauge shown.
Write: 8.5 bar
